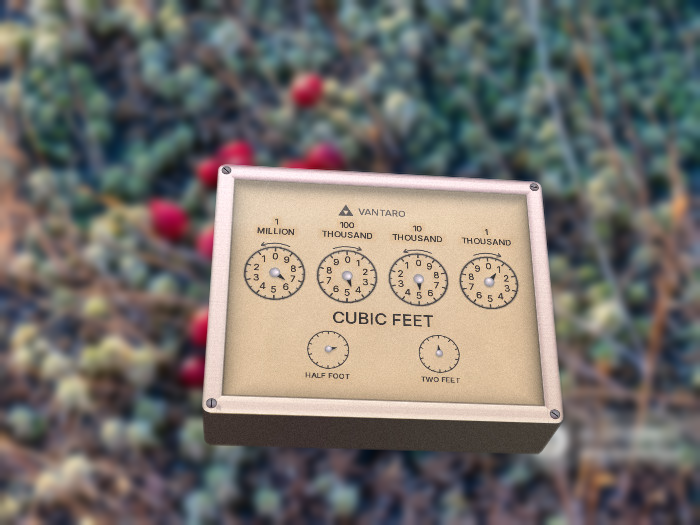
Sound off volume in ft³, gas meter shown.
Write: 645100 ft³
